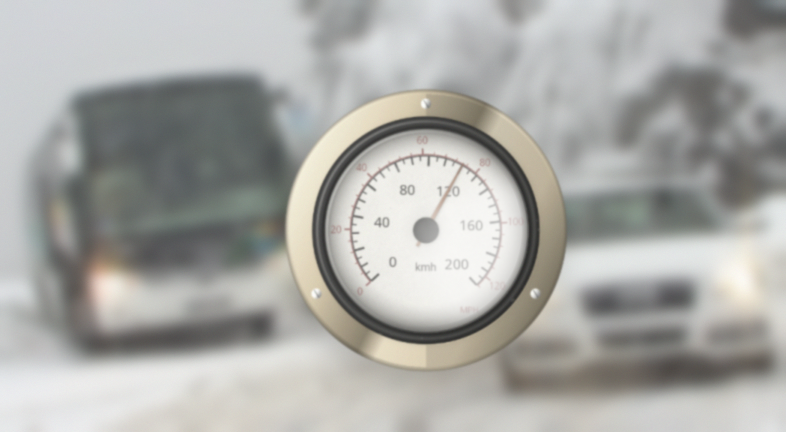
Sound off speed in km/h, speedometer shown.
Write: 120 km/h
